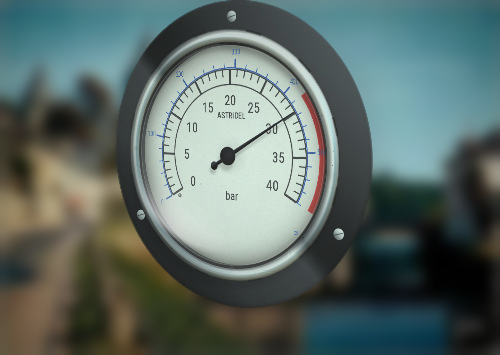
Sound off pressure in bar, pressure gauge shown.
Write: 30 bar
